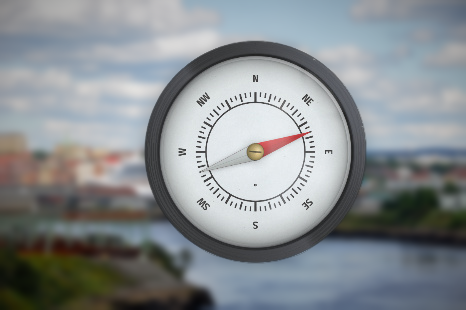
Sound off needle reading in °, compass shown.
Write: 70 °
